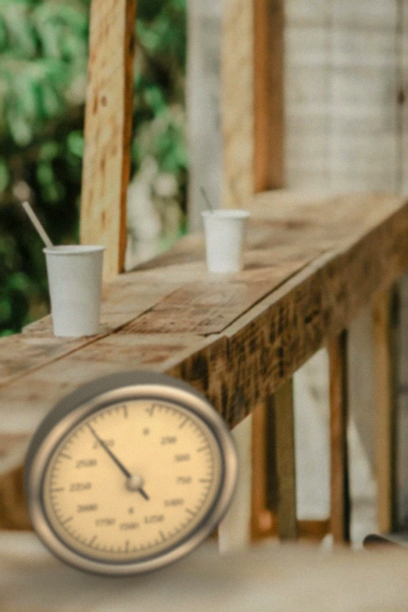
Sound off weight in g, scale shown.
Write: 2750 g
